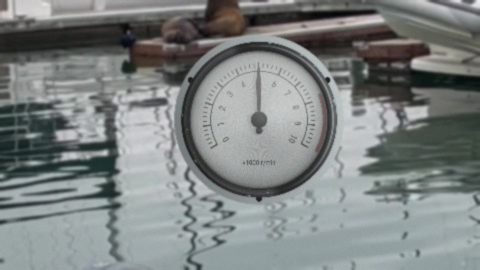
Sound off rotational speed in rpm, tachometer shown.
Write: 5000 rpm
